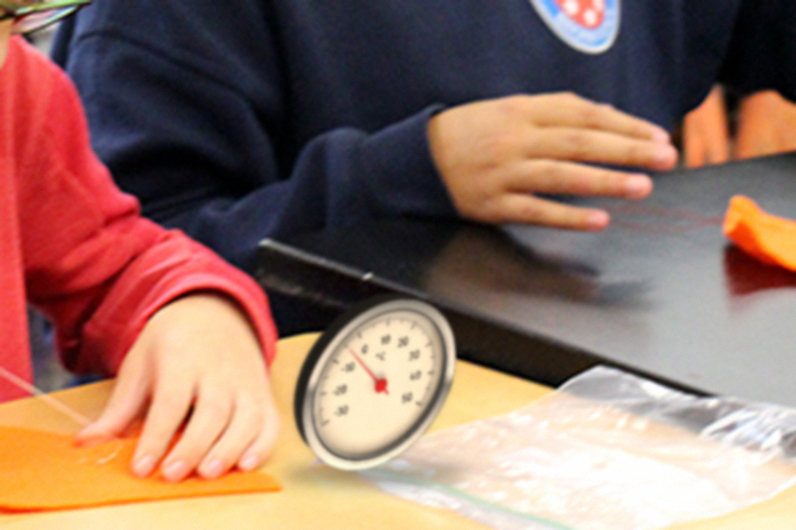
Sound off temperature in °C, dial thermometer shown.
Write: -5 °C
